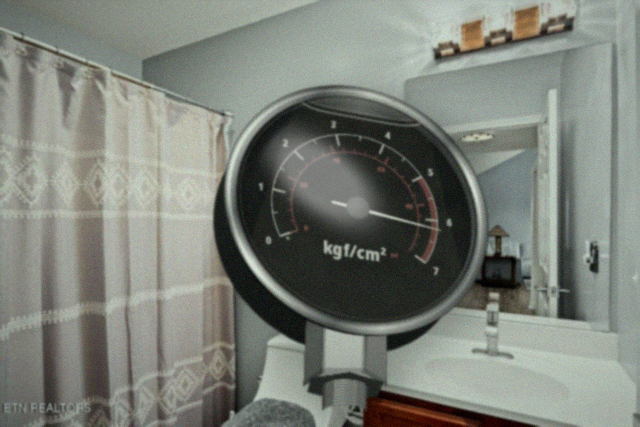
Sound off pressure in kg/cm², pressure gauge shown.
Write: 6.25 kg/cm²
